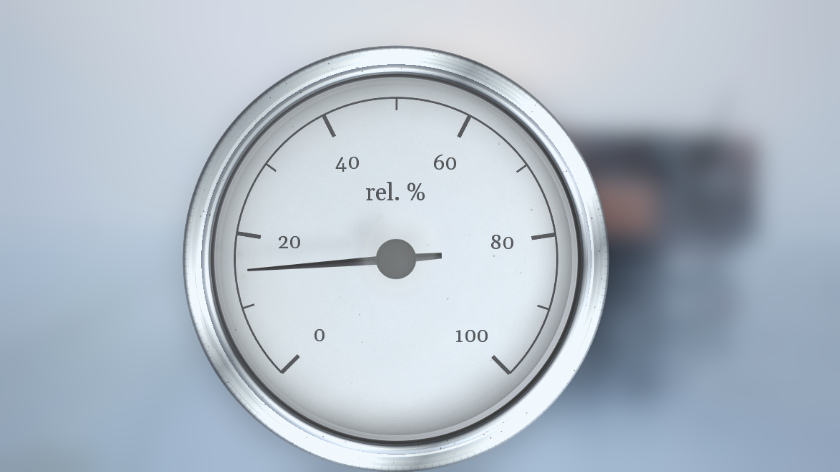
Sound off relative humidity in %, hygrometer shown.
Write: 15 %
